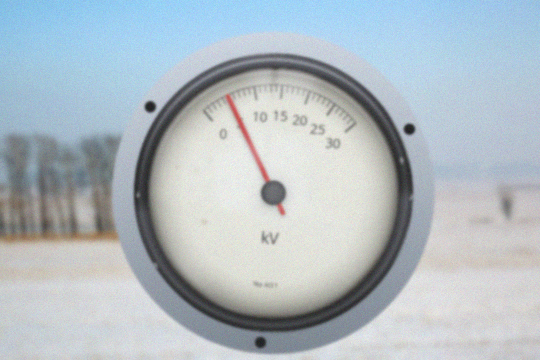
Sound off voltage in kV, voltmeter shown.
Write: 5 kV
